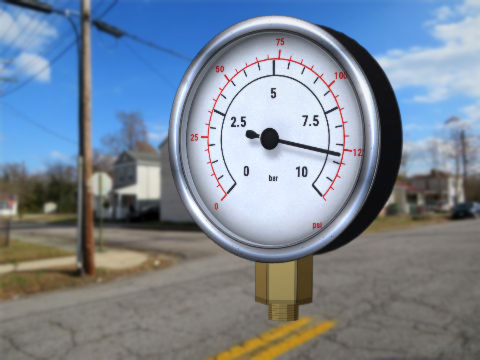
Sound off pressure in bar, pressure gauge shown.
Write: 8.75 bar
